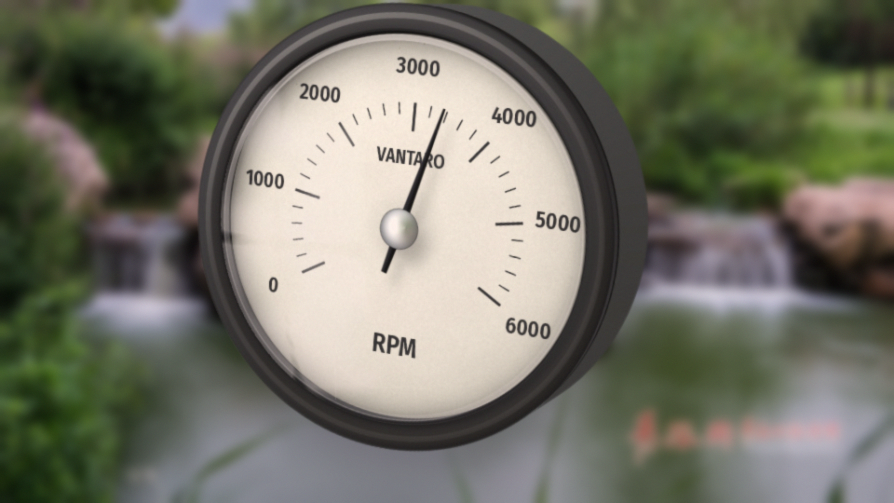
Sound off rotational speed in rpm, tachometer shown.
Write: 3400 rpm
